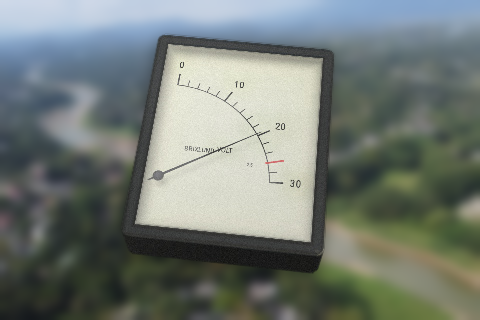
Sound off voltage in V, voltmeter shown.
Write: 20 V
